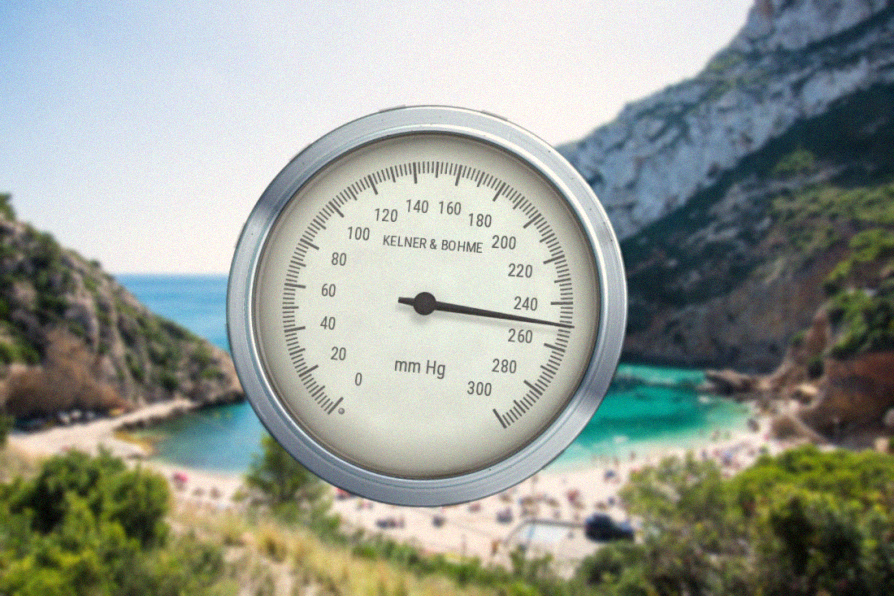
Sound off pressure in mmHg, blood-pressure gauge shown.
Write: 250 mmHg
